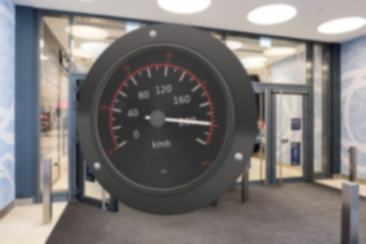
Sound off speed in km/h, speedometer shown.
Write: 200 km/h
